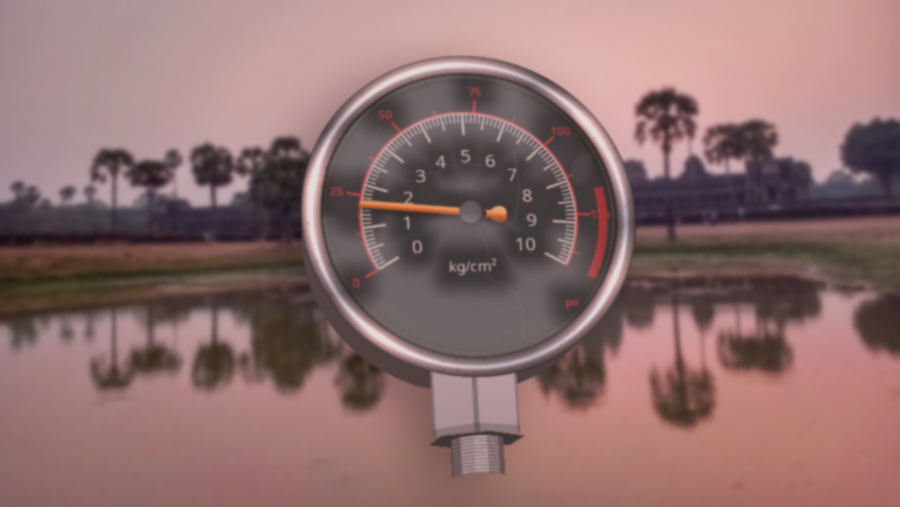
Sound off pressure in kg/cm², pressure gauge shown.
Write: 1.5 kg/cm²
